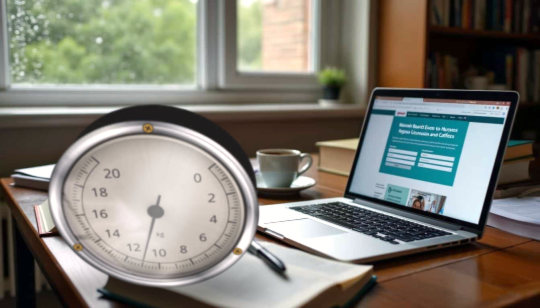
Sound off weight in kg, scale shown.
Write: 11 kg
